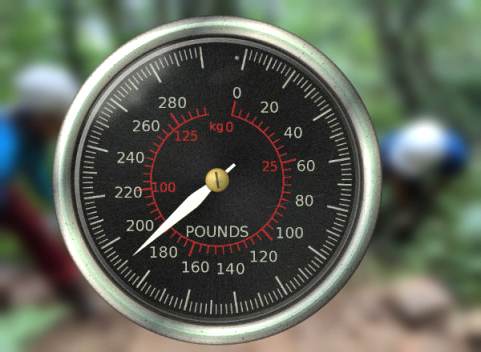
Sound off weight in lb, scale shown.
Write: 190 lb
